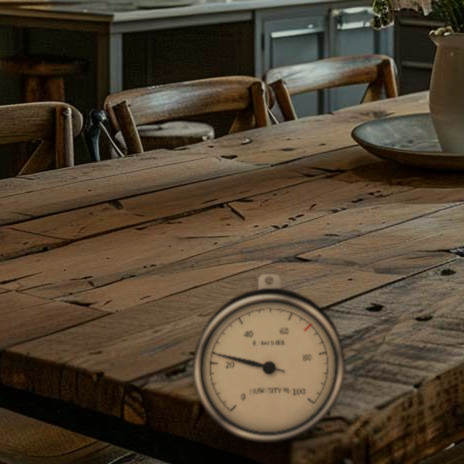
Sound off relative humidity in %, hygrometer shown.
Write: 24 %
